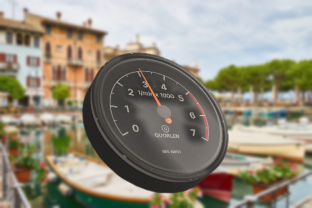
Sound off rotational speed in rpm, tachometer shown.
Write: 3000 rpm
